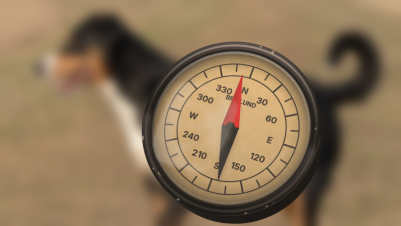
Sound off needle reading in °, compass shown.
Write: 352.5 °
